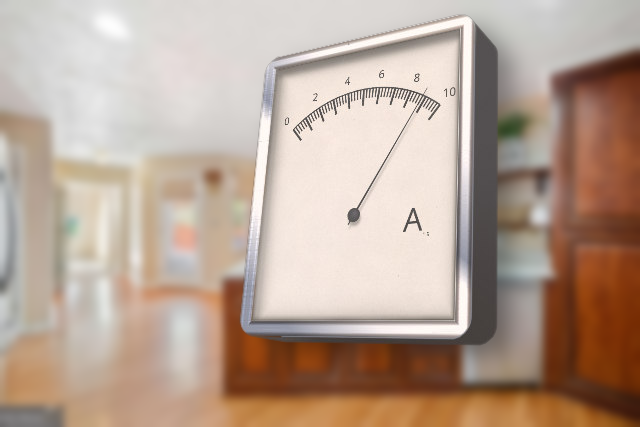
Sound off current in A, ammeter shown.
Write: 9 A
